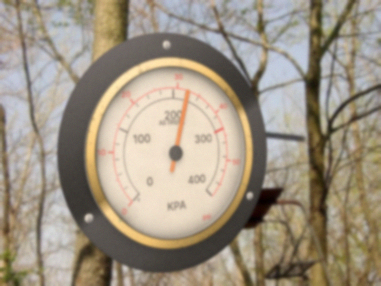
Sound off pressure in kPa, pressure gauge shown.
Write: 220 kPa
